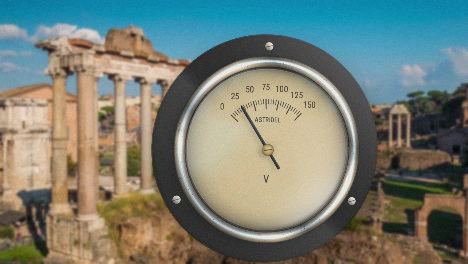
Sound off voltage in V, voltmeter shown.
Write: 25 V
